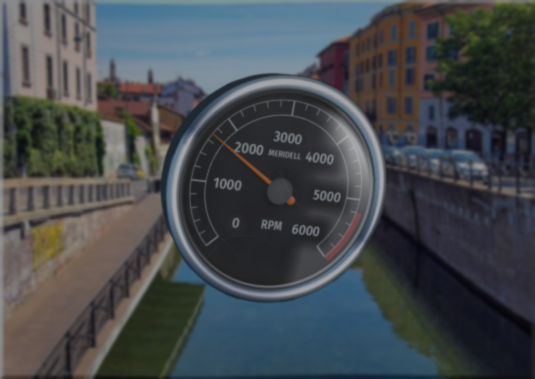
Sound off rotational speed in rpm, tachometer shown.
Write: 1700 rpm
